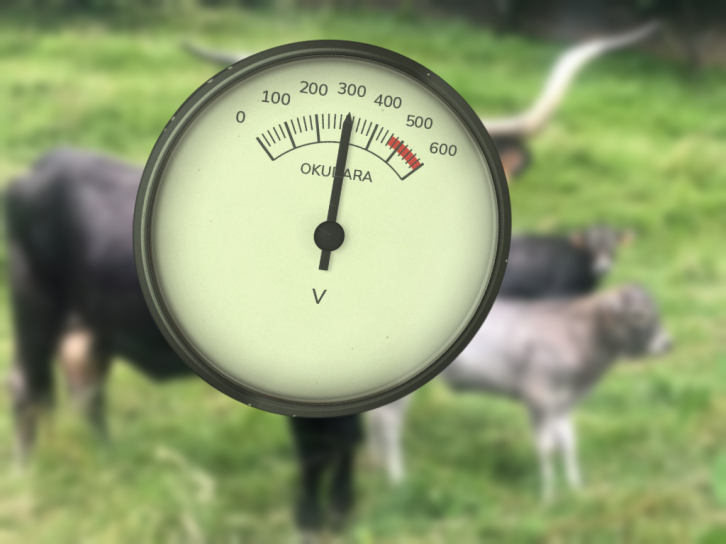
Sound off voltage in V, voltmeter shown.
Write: 300 V
